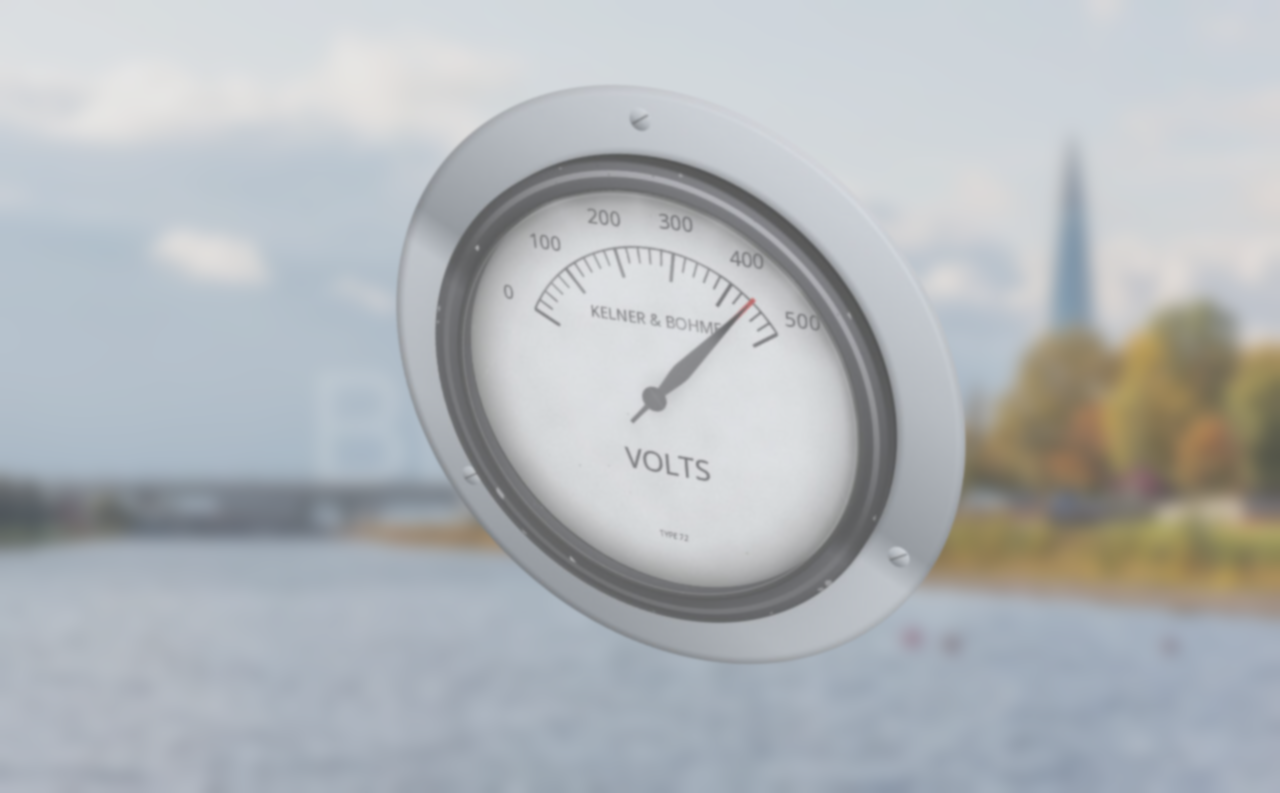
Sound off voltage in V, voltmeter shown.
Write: 440 V
